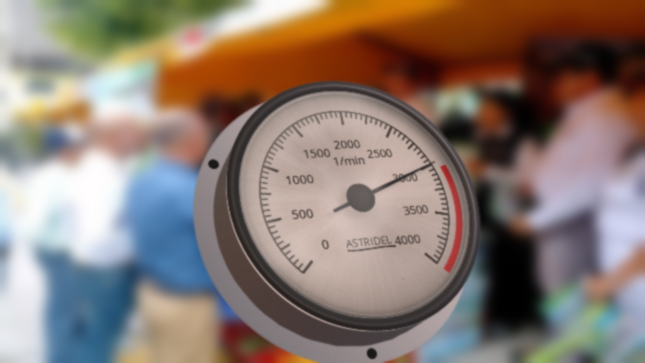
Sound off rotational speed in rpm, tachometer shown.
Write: 3000 rpm
